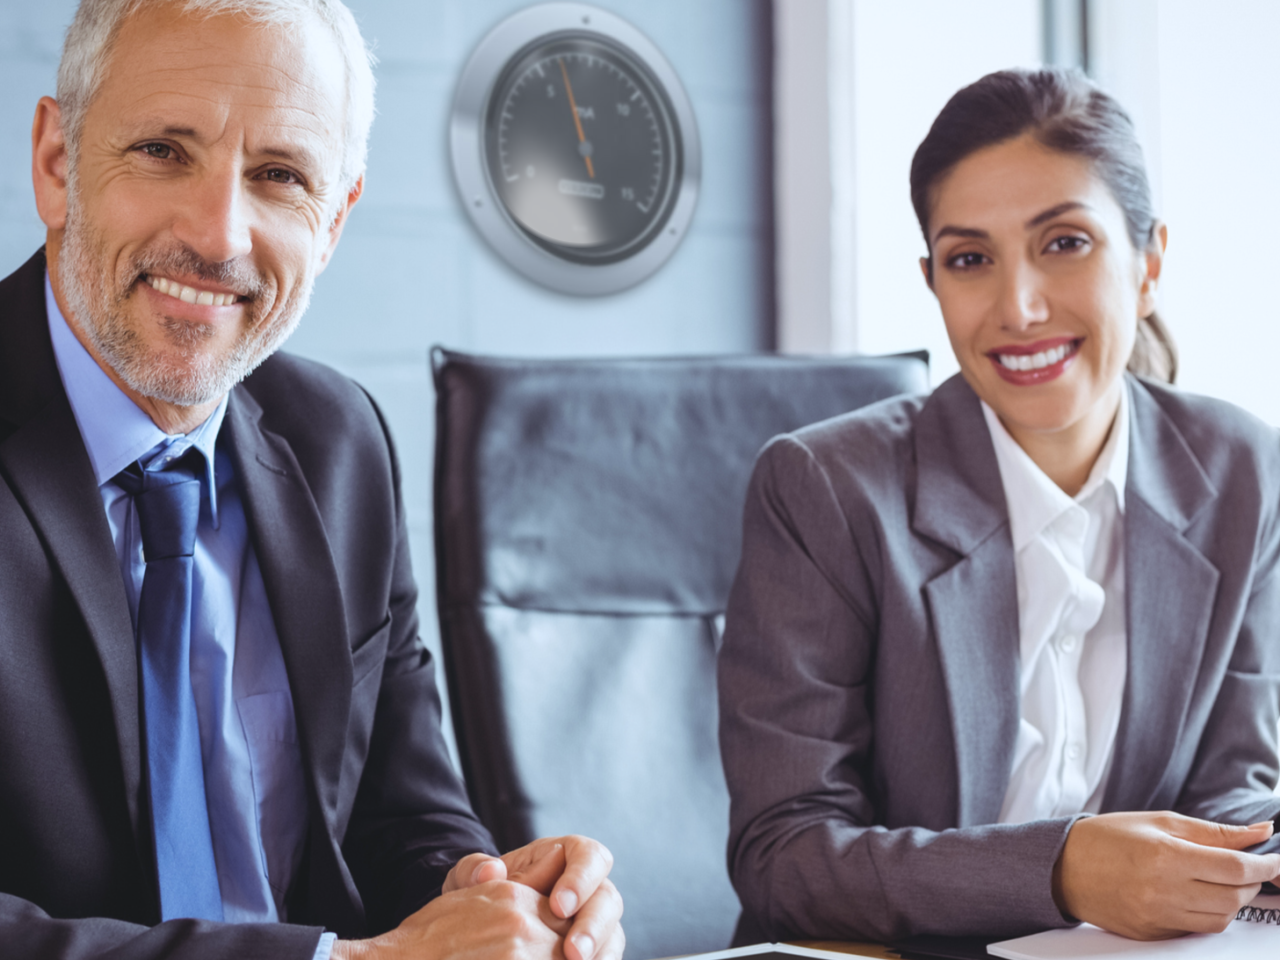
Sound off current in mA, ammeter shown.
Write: 6 mA
